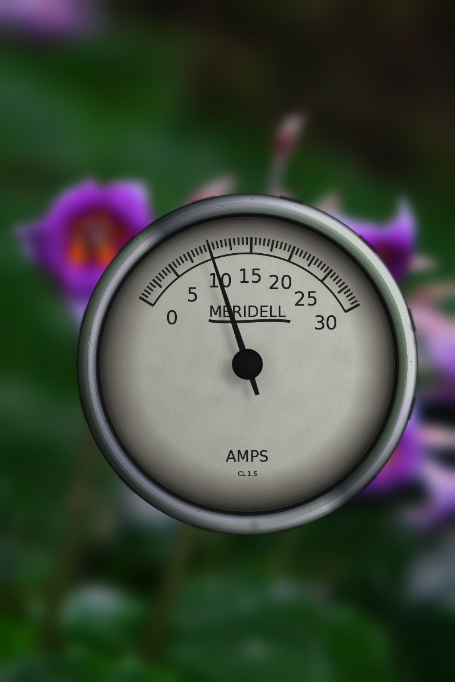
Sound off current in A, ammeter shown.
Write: 10 A
